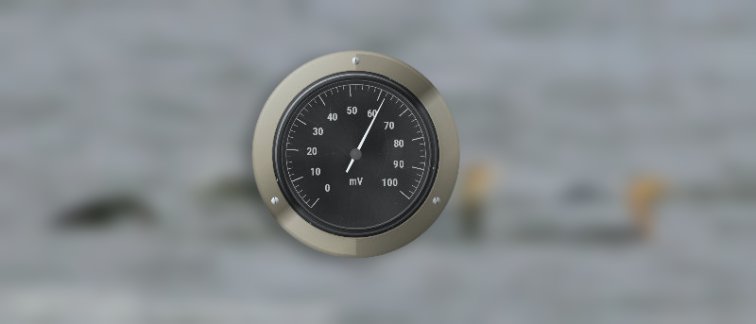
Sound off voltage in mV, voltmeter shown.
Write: 62 mV
